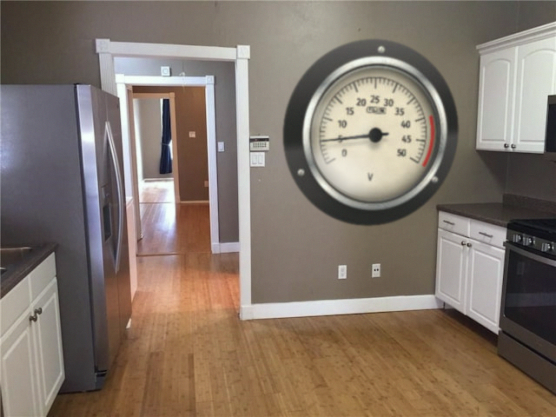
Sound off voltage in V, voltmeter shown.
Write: 5 V
